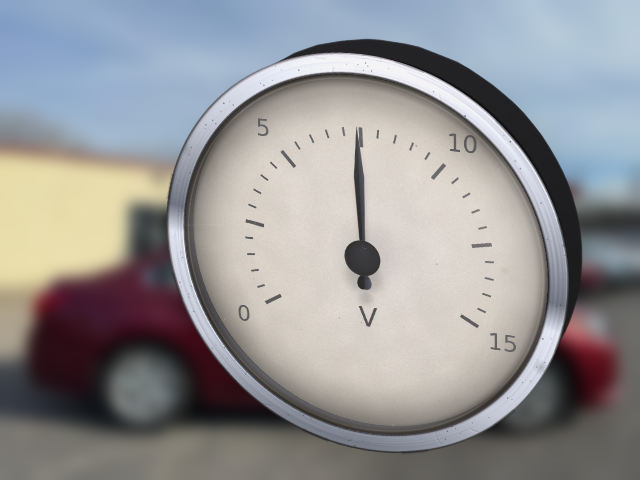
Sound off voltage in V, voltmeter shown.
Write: 7.5 V
